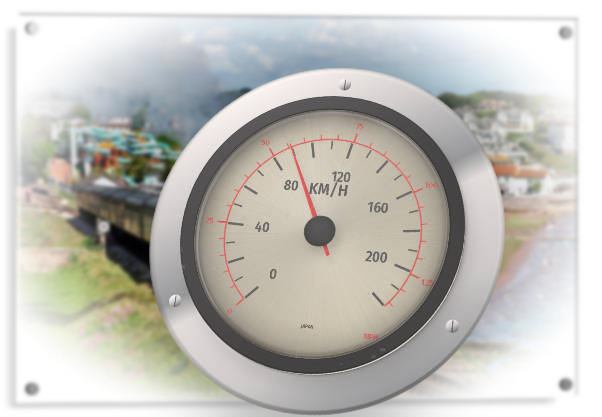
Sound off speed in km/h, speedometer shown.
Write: 90 km/h
